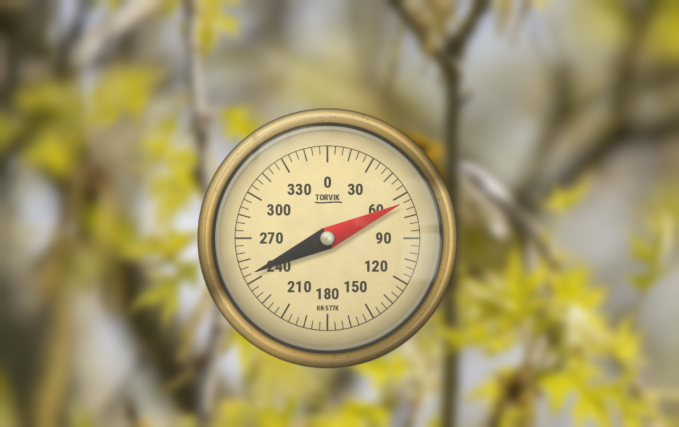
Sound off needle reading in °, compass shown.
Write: 65 °
